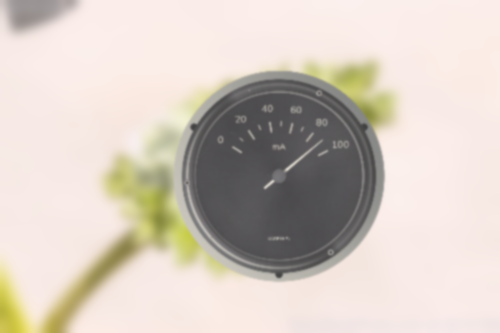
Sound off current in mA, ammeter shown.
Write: 90 mA
